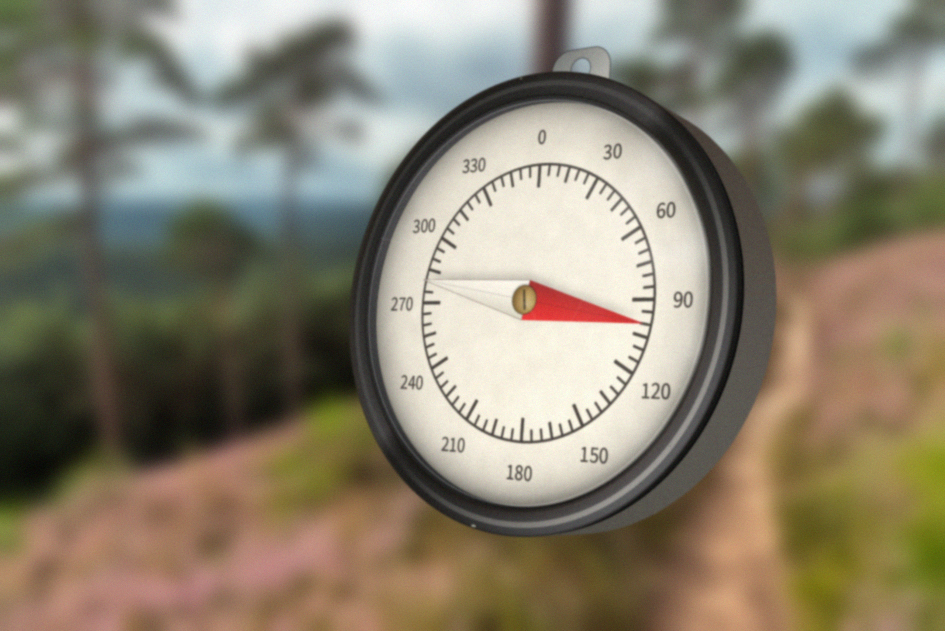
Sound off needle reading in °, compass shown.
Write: 100 °
